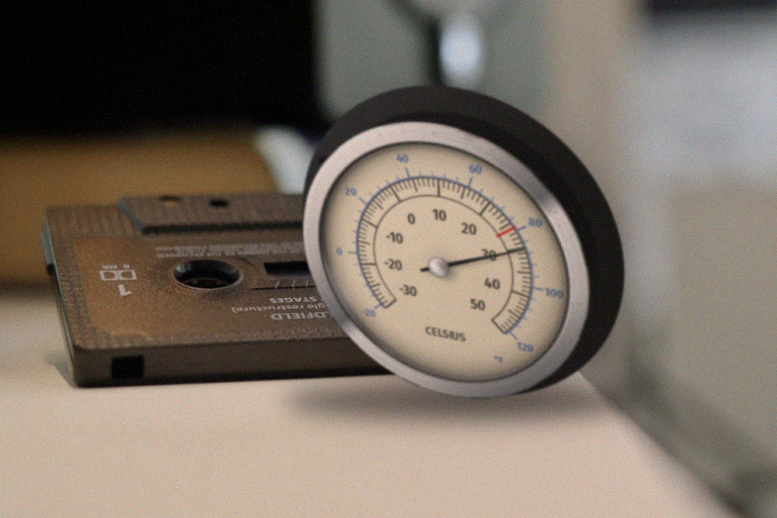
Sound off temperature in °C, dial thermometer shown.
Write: 30 °C
